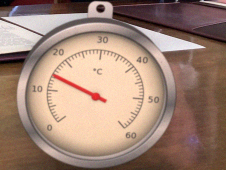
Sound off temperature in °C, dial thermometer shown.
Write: 15 °C
